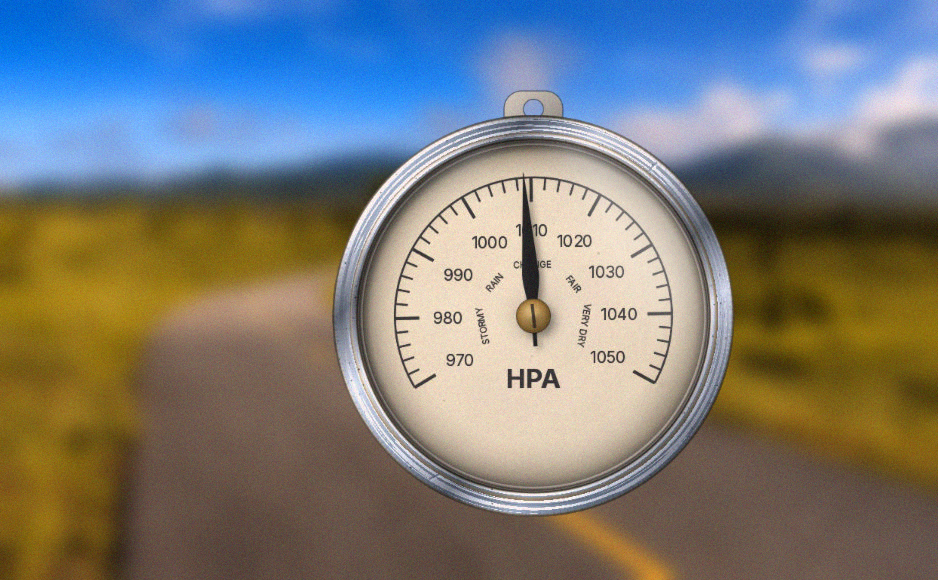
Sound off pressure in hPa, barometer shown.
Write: 1009 hPa
